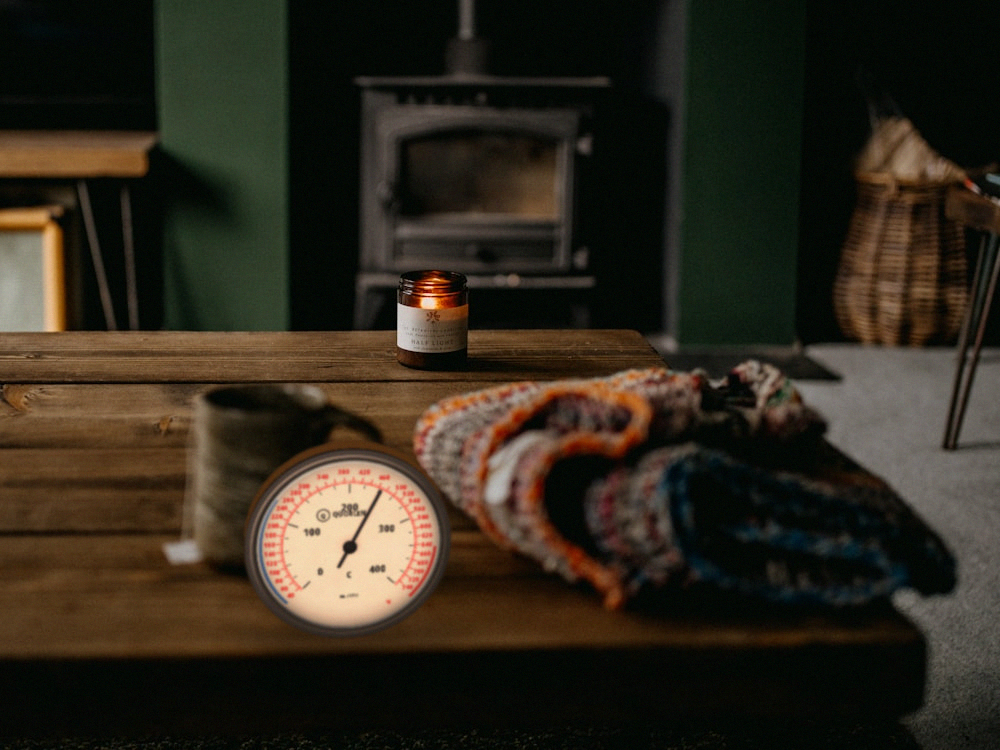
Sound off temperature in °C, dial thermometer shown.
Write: 240 °C
